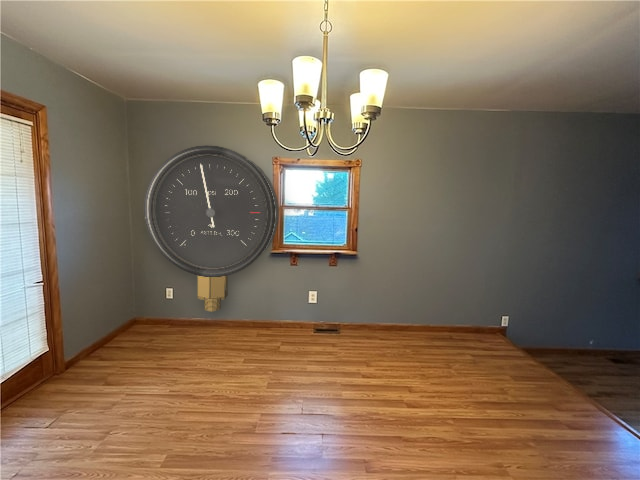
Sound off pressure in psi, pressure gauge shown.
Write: 140 psi
